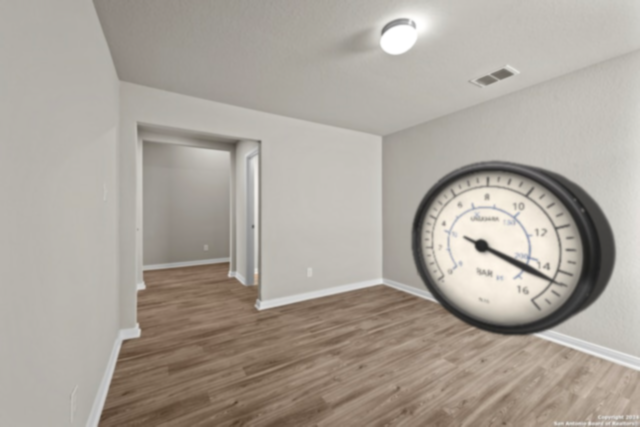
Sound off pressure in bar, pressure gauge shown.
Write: 14.5 bar
